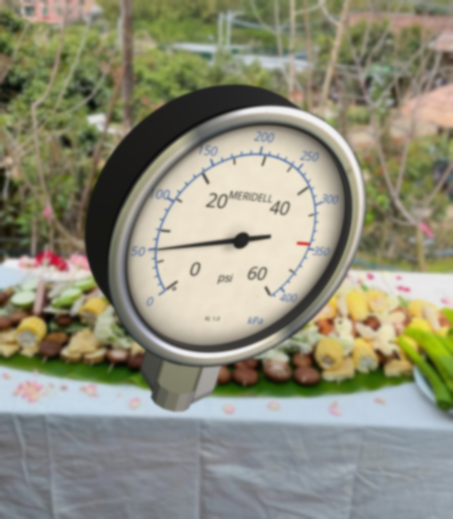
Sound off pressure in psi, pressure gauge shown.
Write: 7.5 psi
